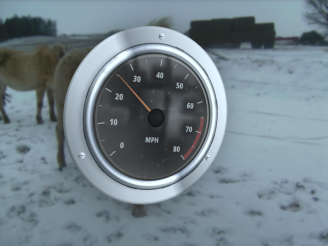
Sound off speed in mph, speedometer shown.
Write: 25 mph
